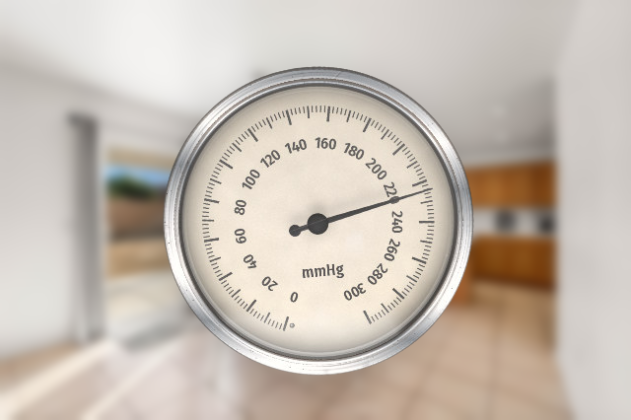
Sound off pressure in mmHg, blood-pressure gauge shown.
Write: 224 mmHg
